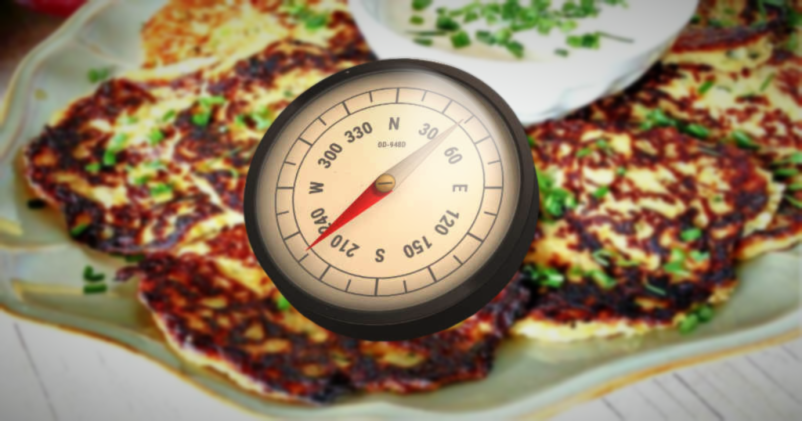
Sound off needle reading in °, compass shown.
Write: 225 °
